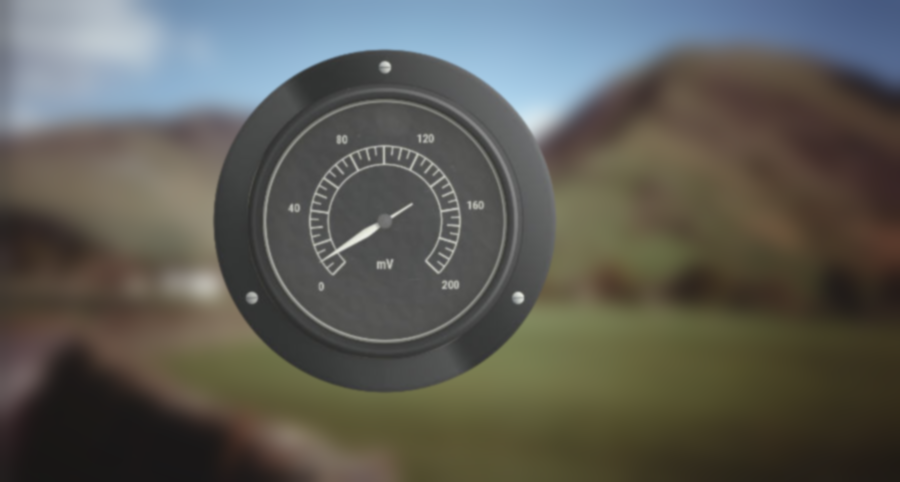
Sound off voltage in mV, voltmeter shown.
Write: 10 mV
